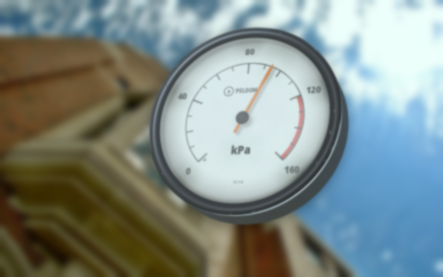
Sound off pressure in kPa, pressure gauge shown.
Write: 95 kPa
